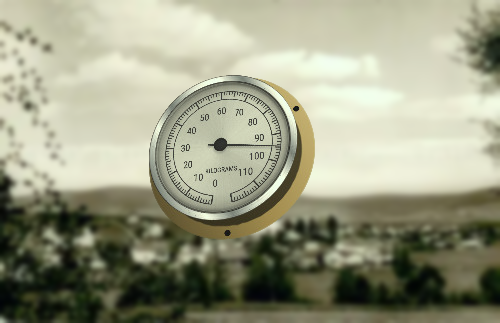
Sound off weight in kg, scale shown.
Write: 95 kg
